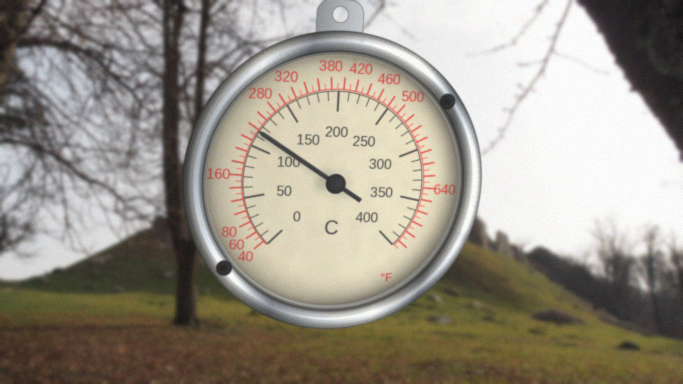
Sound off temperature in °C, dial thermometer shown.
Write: 115 °C
